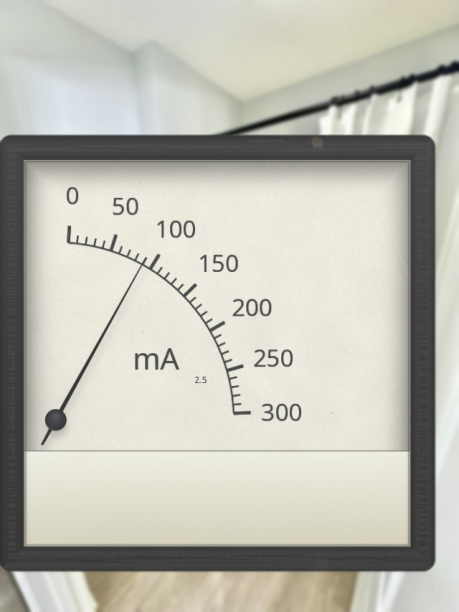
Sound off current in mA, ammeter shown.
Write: 90 mA
